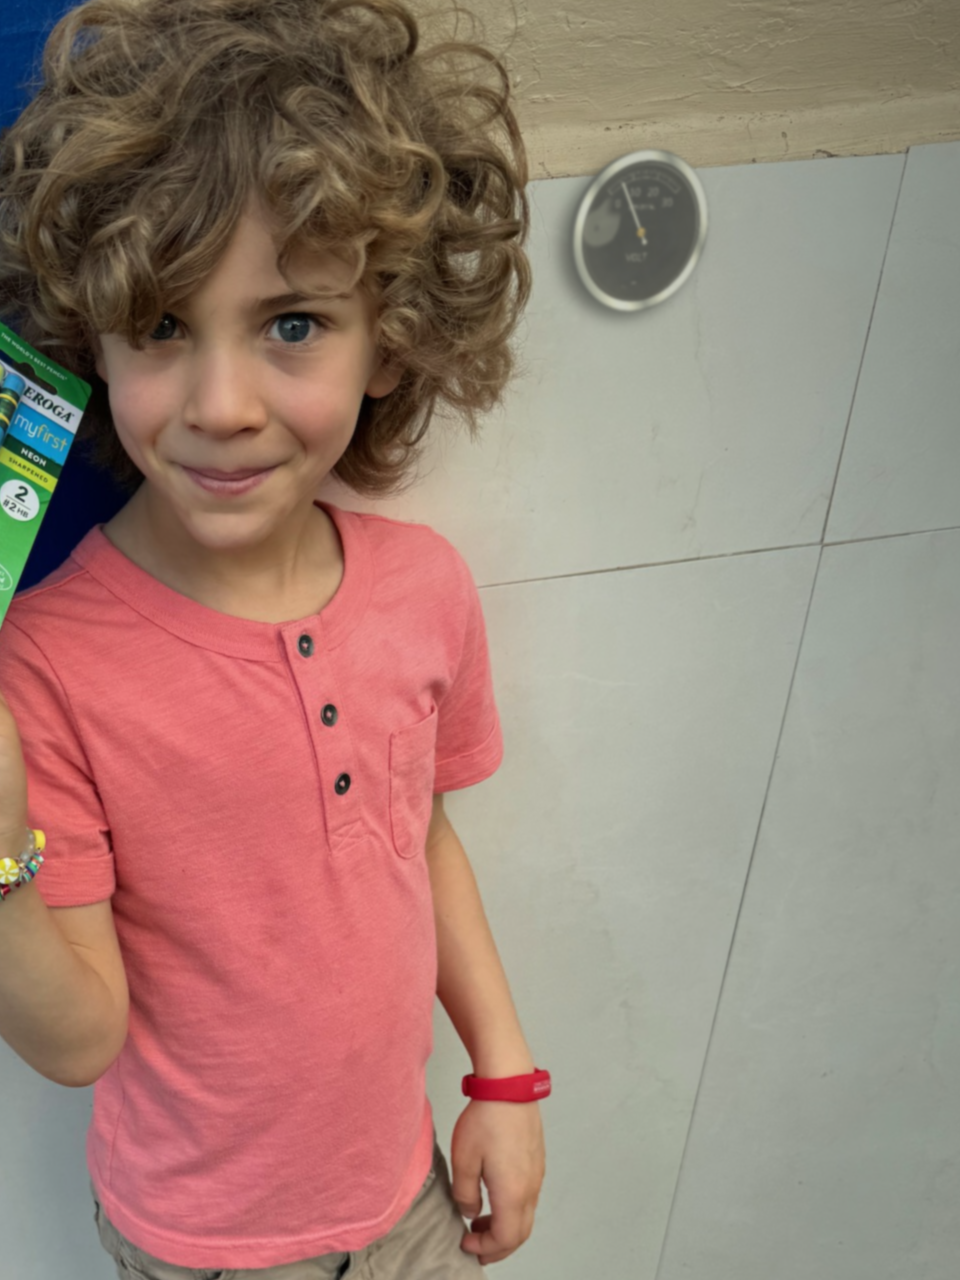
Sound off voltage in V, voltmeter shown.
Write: 5 V
